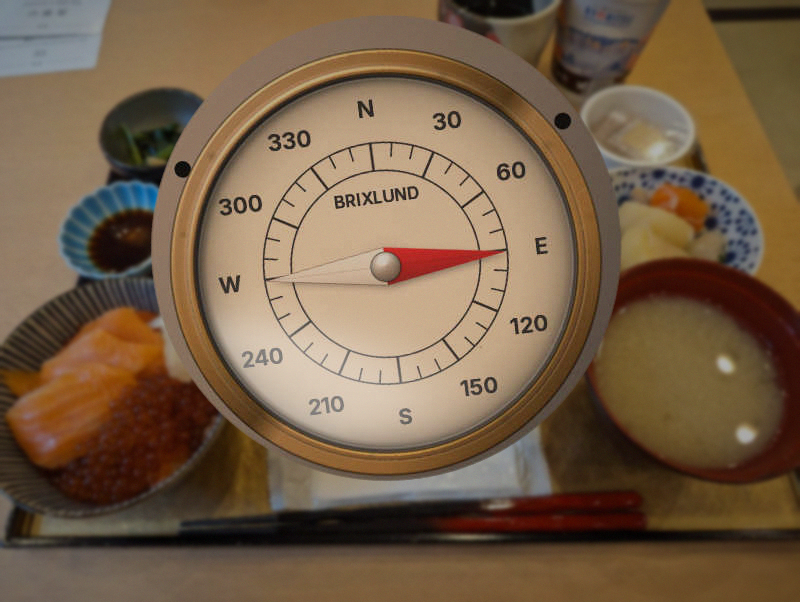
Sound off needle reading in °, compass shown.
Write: 90 °
